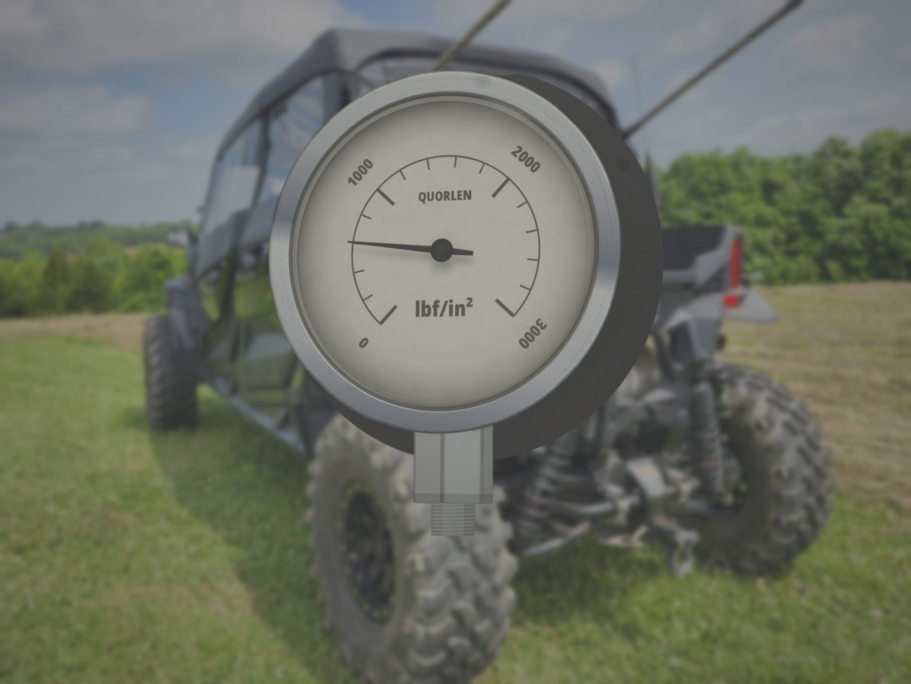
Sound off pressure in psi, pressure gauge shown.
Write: 600 psi
